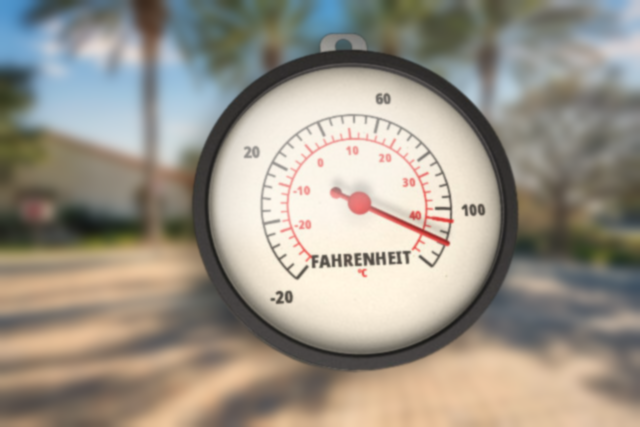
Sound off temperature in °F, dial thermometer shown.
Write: 112 °F
